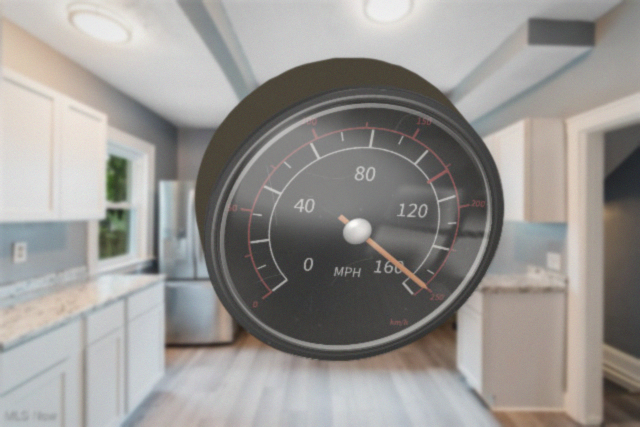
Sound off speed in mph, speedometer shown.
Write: 155 mph
